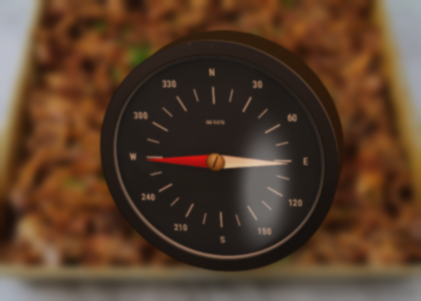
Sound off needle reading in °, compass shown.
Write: 270 °
